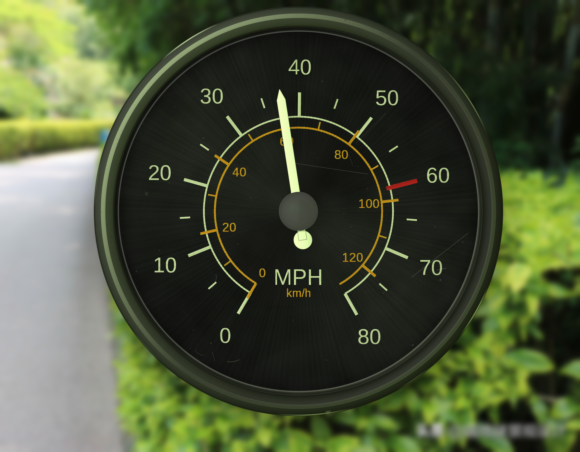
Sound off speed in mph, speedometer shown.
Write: 37.5 mph
